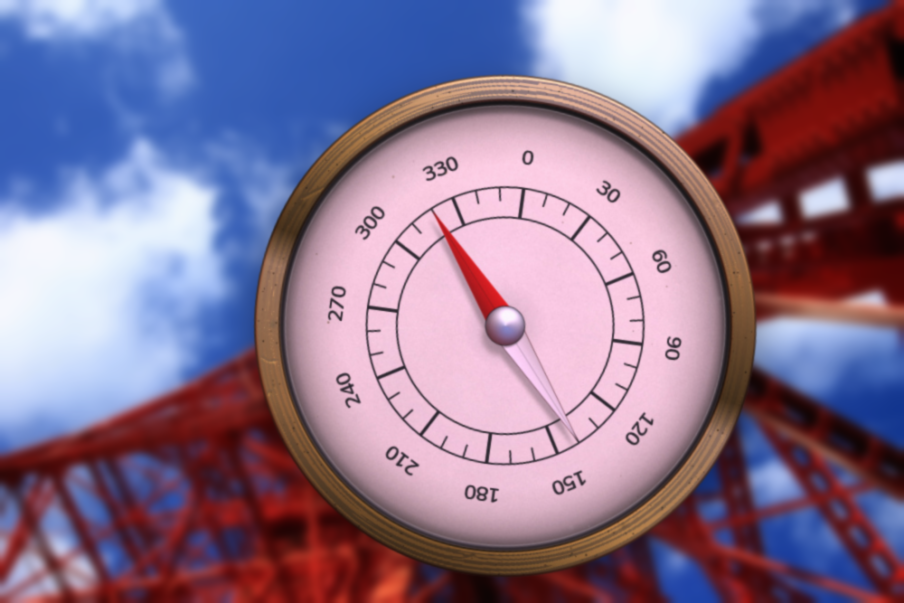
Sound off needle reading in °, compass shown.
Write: 320 °
